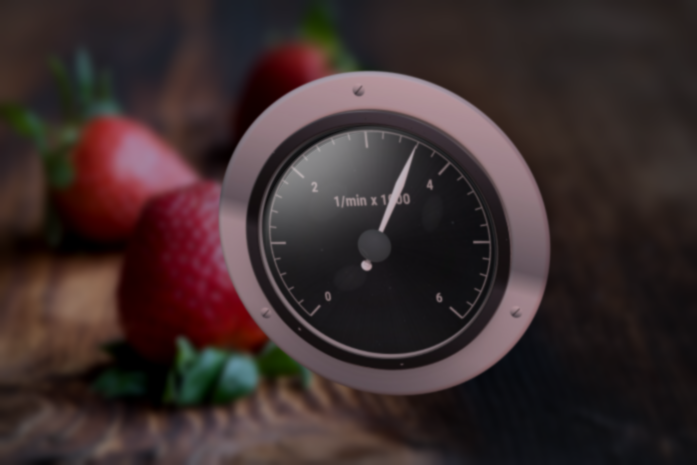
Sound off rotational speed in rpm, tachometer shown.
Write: 3600 rpm
